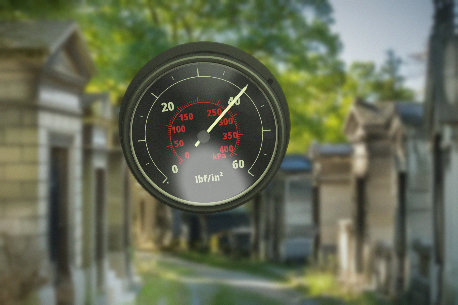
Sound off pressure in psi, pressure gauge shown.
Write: 40 psi
